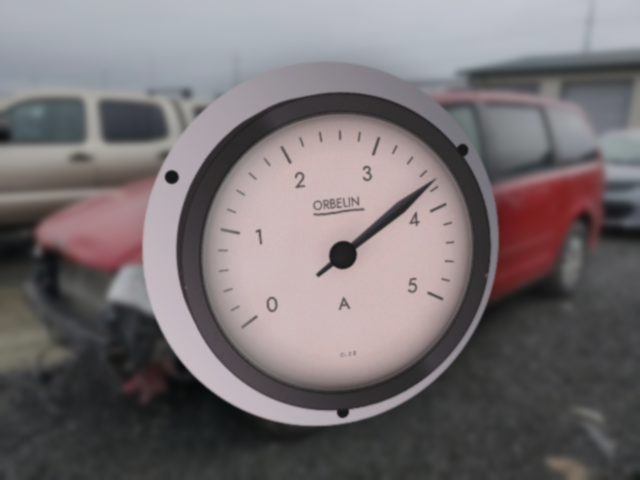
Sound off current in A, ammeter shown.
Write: 3.7 A
